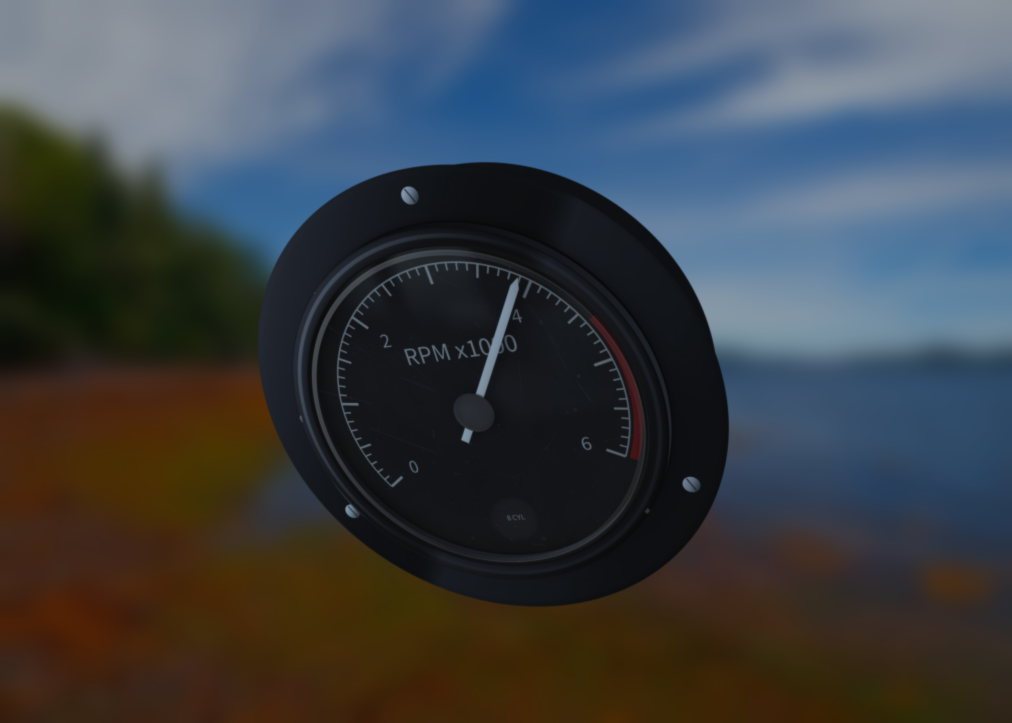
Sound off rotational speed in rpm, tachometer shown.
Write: 3900 rpm
